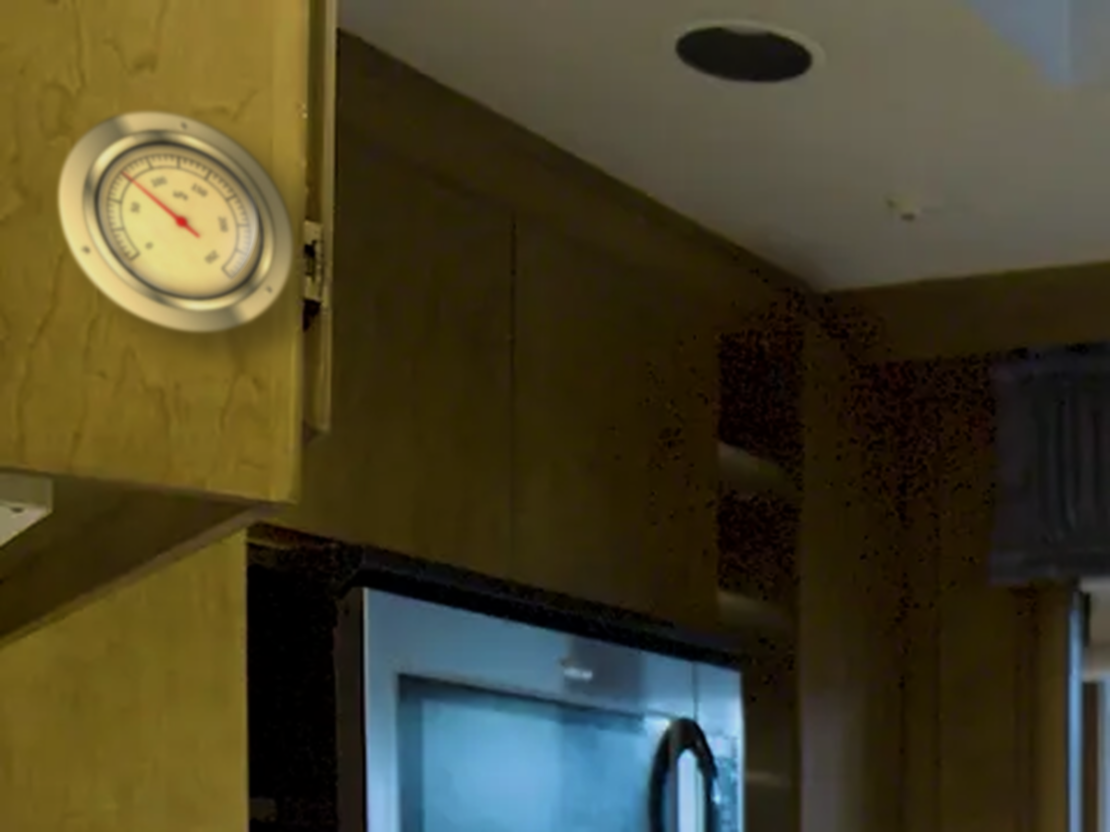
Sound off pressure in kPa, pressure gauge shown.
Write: 75 kPa
